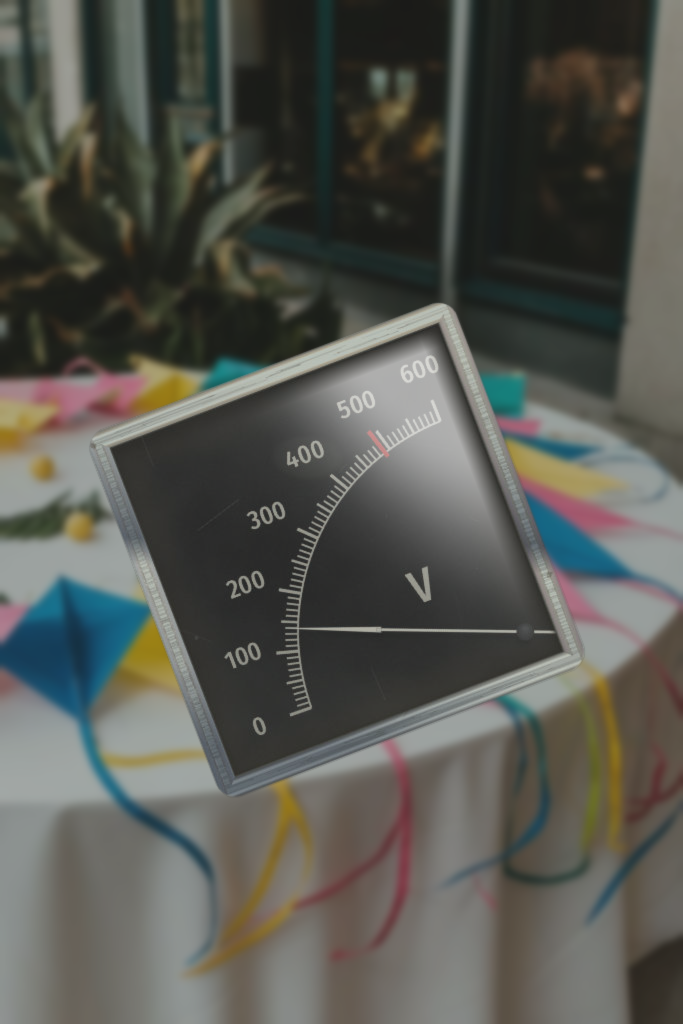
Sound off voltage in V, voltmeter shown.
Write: 140 V
